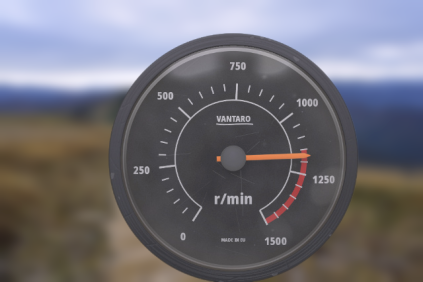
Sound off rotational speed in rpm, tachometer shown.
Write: 1175 rpm
